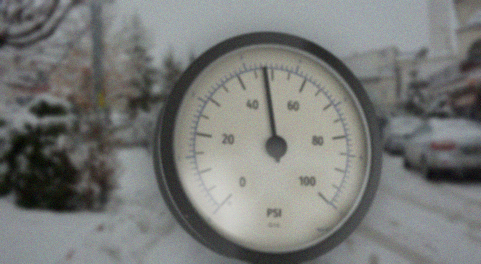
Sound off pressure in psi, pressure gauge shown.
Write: 47.5 psi
